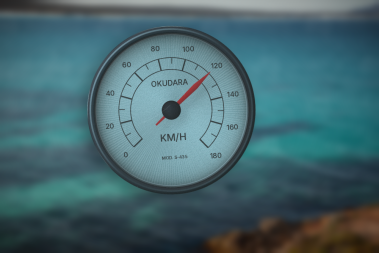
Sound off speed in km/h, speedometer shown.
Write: 120 km/h
